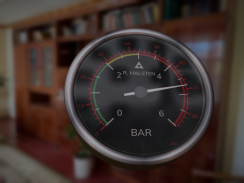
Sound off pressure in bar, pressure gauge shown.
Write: 4.75 bar
